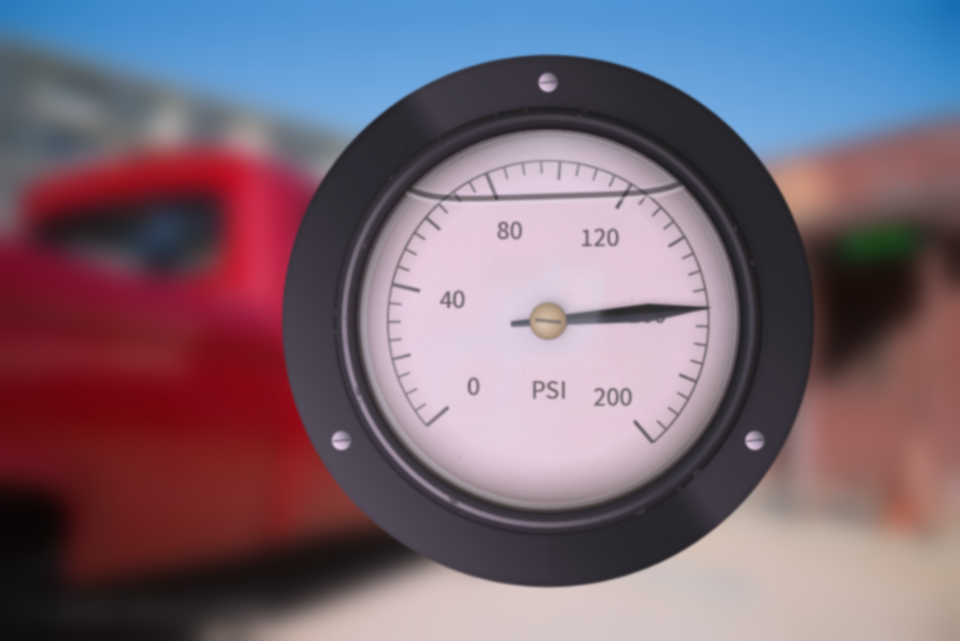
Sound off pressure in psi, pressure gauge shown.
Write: 160 psi
